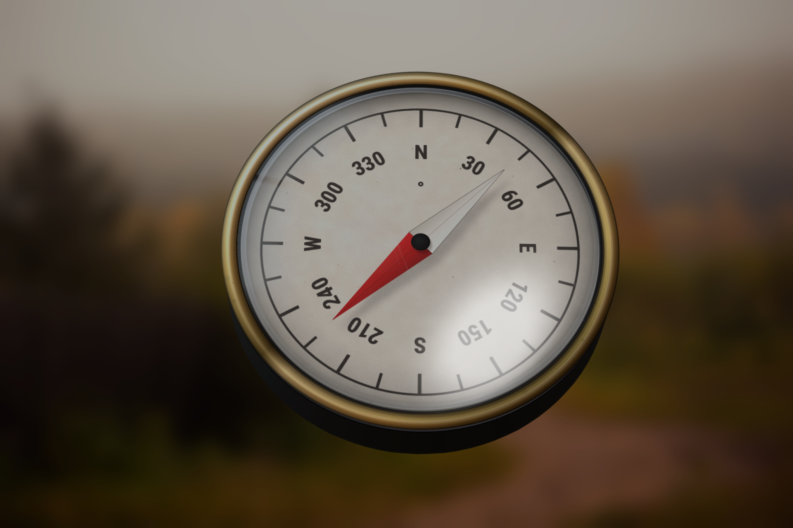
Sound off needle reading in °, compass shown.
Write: 225 °
